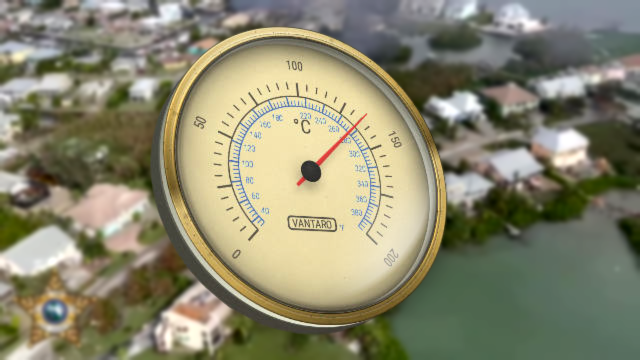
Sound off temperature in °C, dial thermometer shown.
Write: 135 °C
